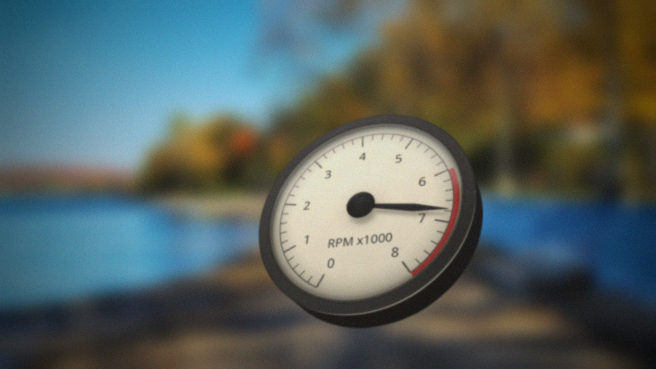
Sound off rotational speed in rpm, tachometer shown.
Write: 6800 rpm
